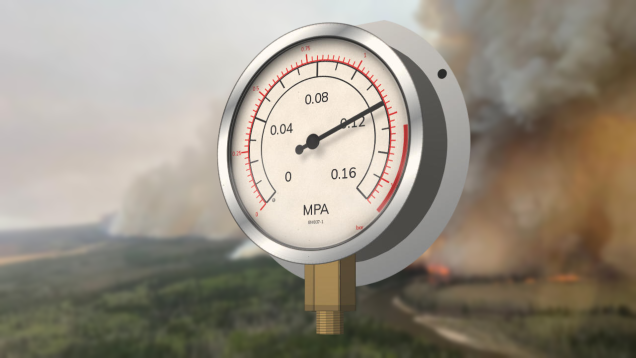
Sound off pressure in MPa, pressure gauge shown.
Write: 0.12 MPa
